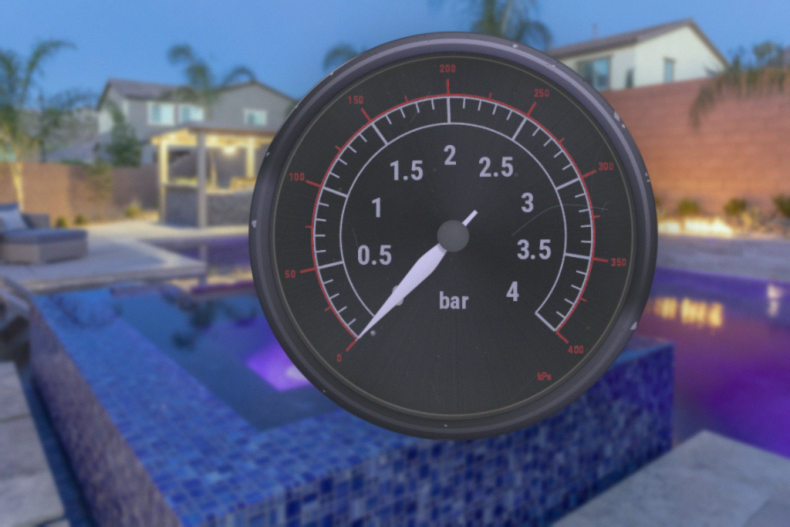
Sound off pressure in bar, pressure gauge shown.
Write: 0 bar
